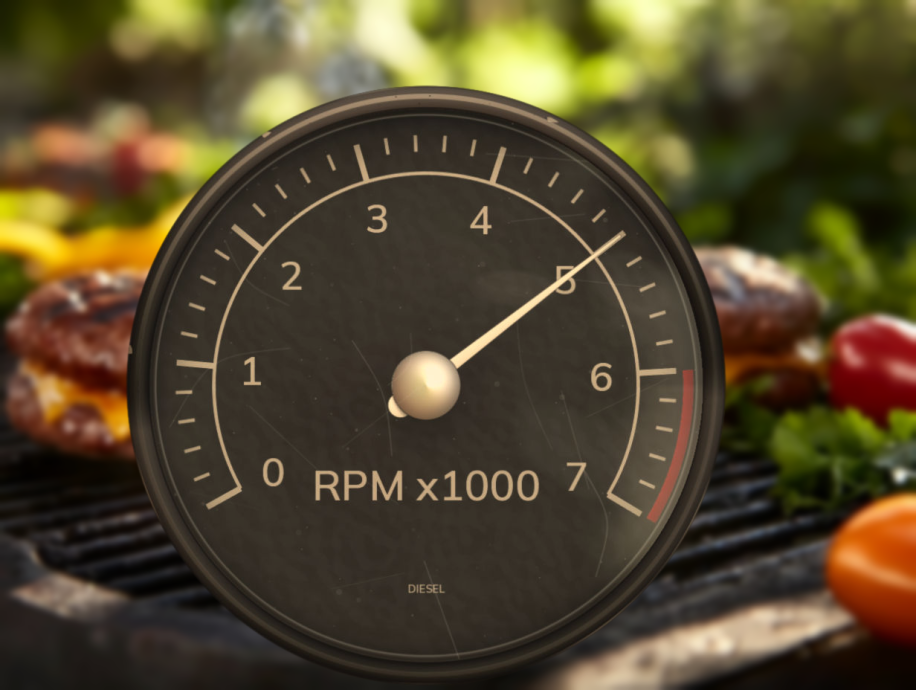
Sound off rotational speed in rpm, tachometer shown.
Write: 5000 rpm
